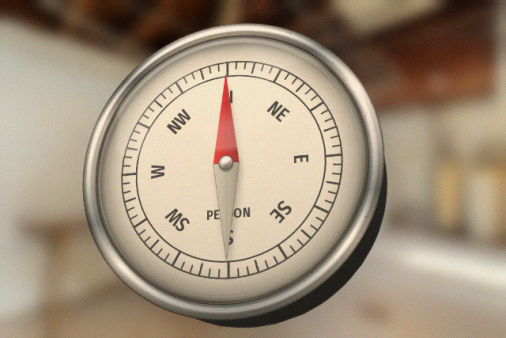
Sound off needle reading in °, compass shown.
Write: 0 °
